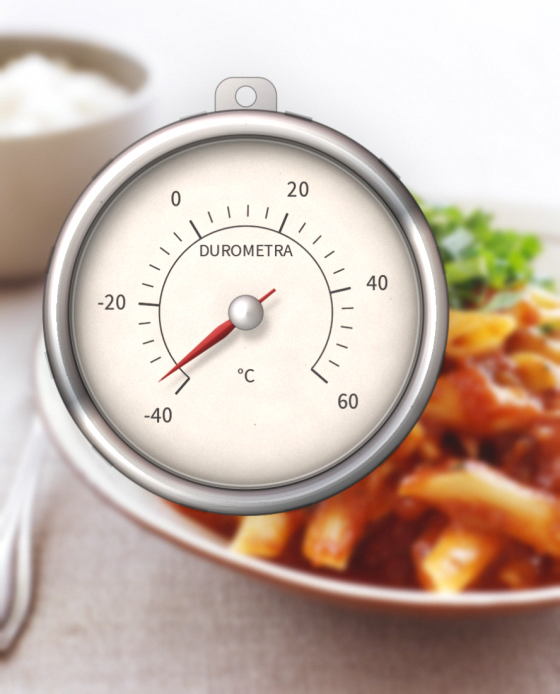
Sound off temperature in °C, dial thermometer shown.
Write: -36 °C
